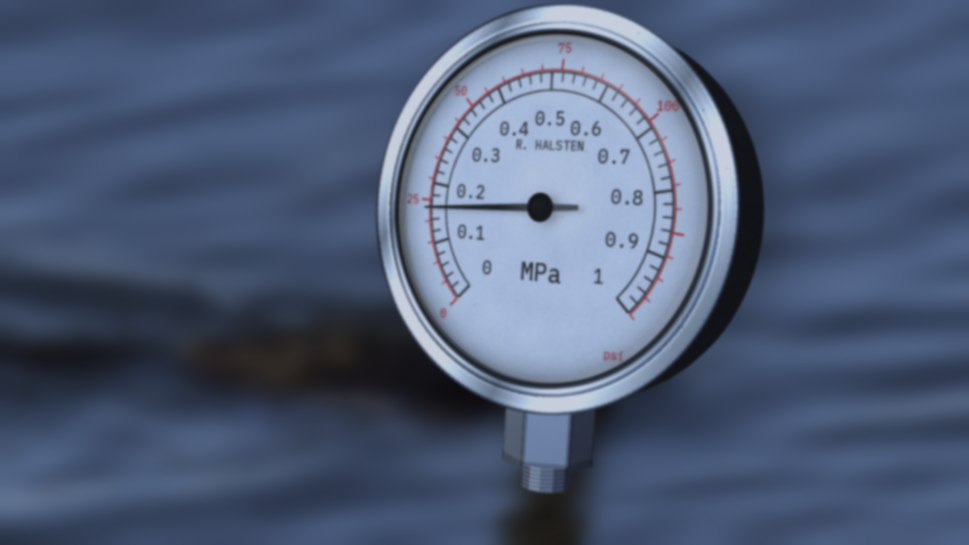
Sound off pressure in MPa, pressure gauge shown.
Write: 0.16 MPa
